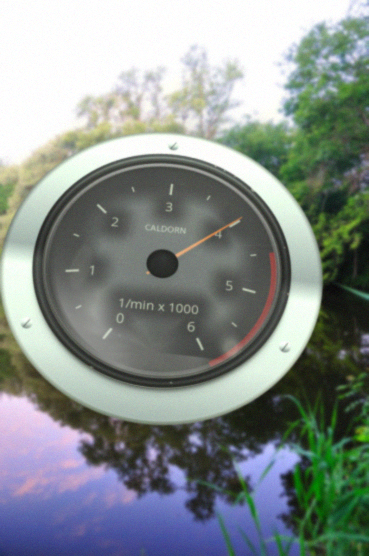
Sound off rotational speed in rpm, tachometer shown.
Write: 4000 rpm
